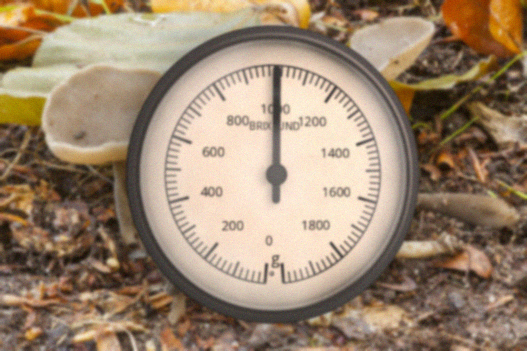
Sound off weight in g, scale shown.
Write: 1000 g
